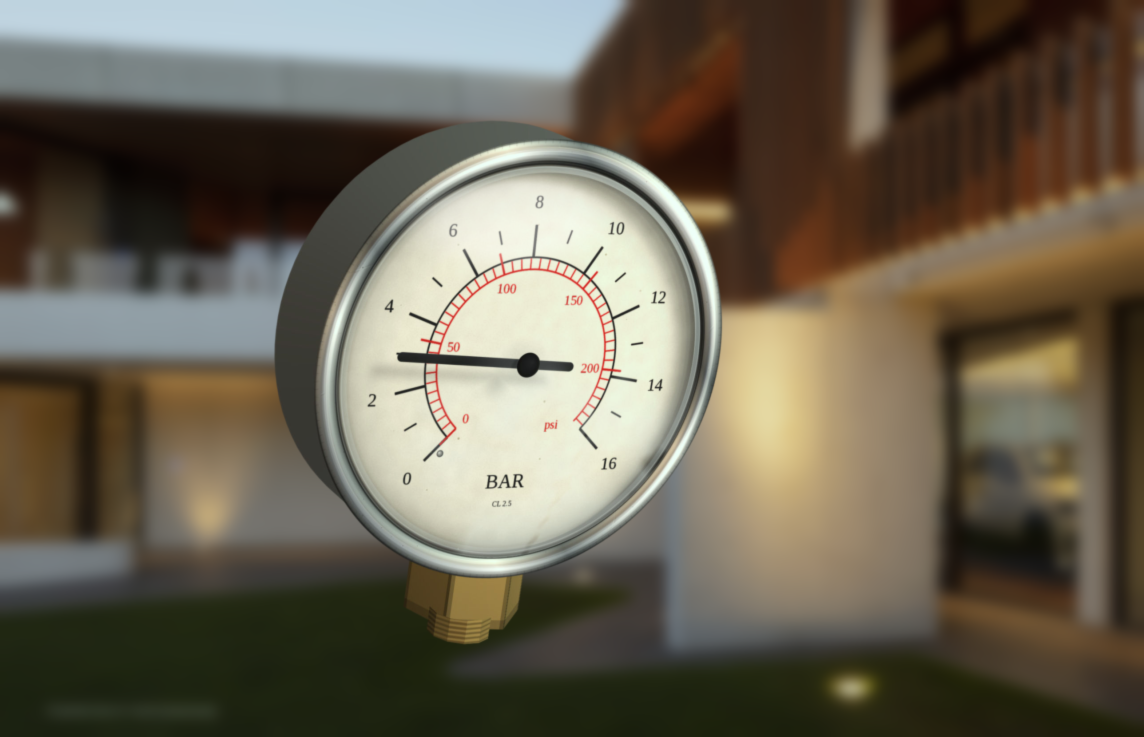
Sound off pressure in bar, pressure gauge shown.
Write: 3 bar
